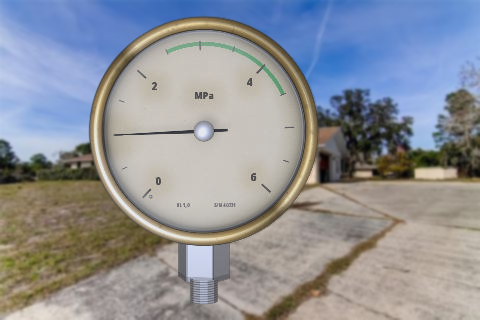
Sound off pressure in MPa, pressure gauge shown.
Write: 1 MPa
